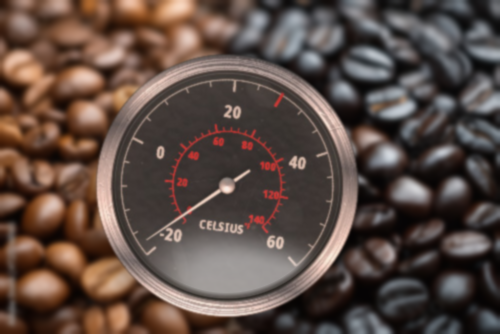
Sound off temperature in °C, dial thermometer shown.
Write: -18 °C
